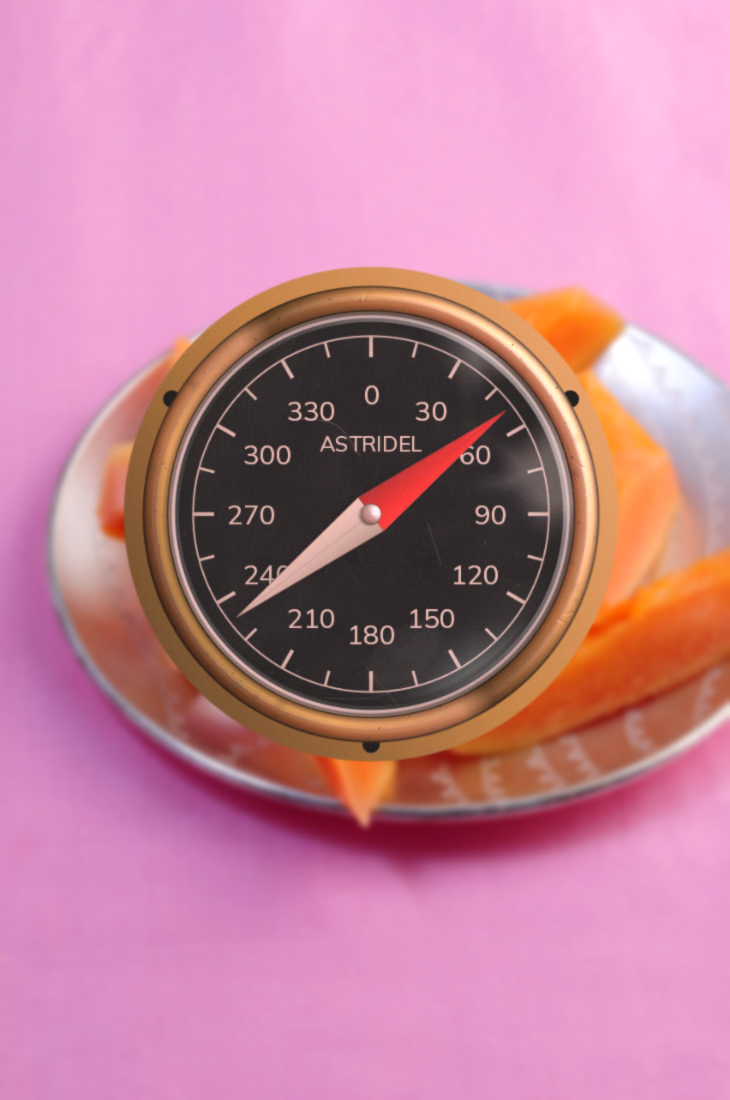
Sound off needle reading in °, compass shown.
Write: 52.5 °
